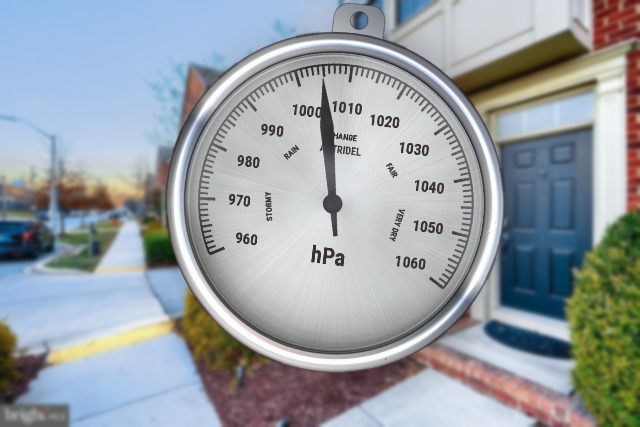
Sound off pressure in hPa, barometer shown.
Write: 1005 hPa
